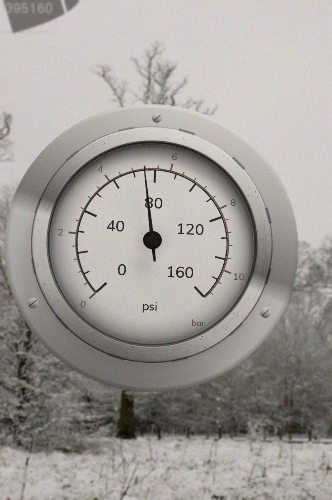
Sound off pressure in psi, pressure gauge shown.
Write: 75 psi
